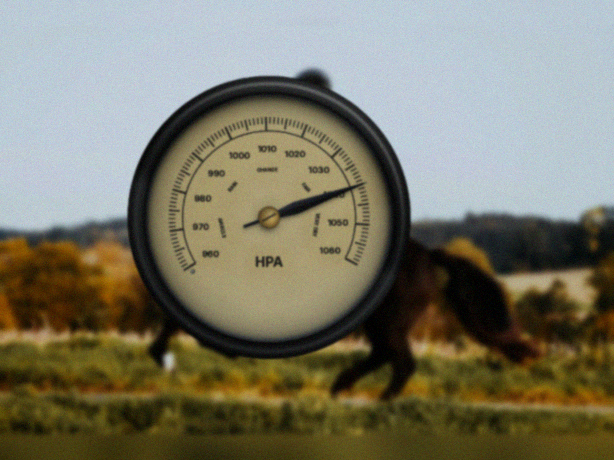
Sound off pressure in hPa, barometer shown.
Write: 1040 hPa
